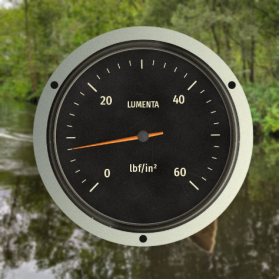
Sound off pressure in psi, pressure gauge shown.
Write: 8 psi
